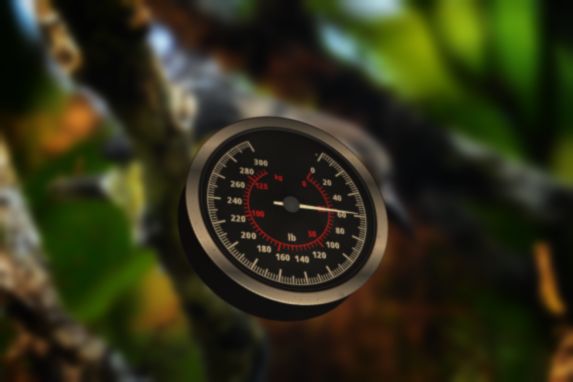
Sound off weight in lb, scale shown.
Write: 60 lb
